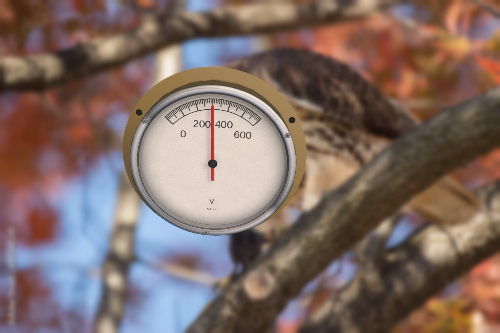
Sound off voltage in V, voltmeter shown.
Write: 300 V
